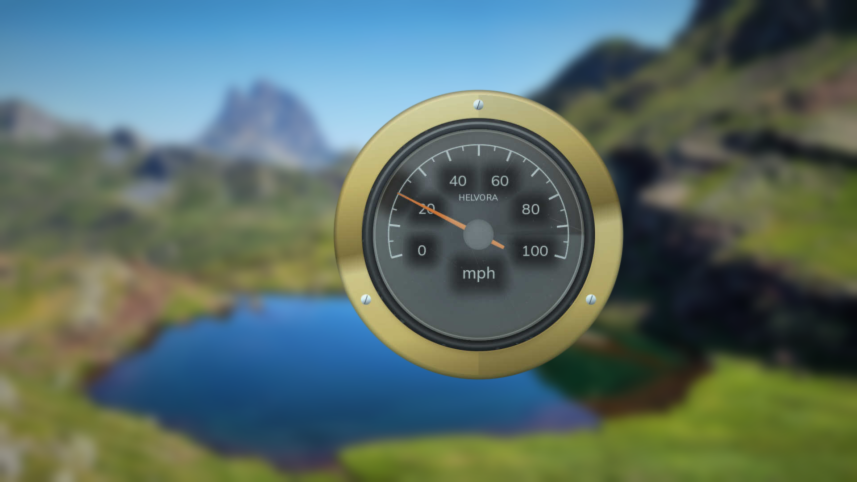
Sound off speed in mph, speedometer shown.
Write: 20 mph
